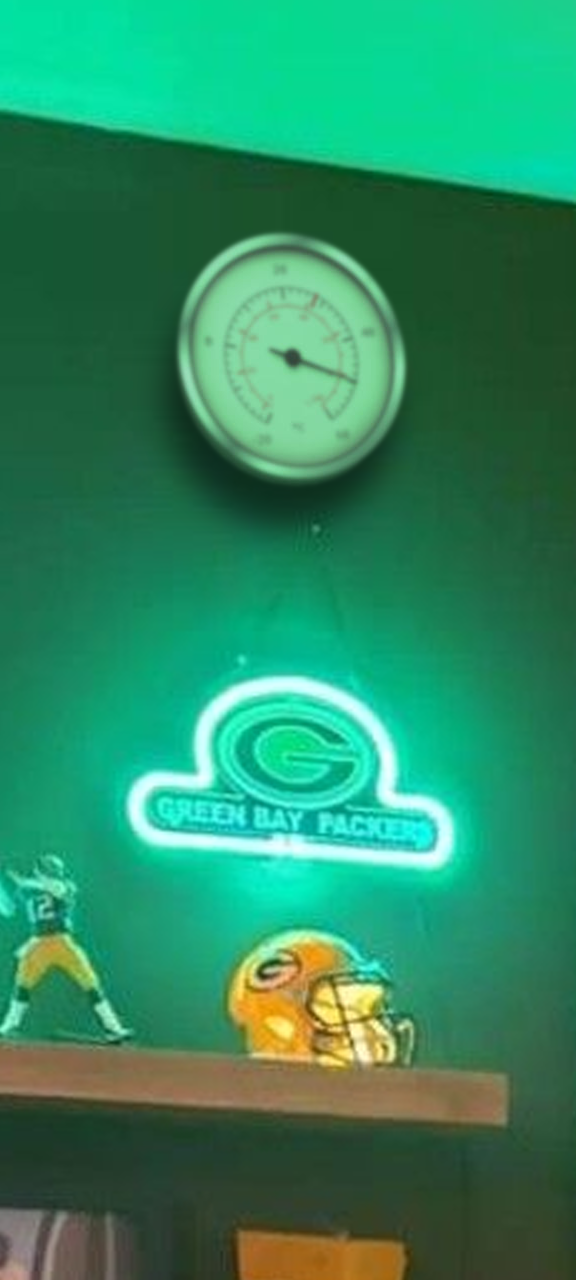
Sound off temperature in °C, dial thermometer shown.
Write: 50 °C
